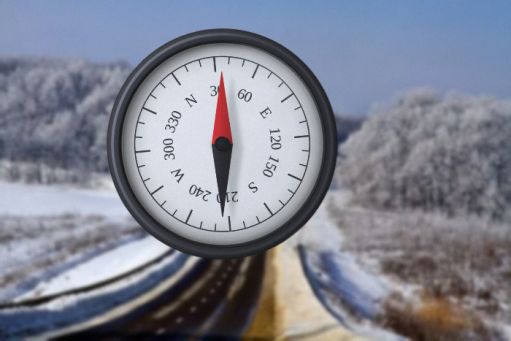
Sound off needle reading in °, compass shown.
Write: 35 °
